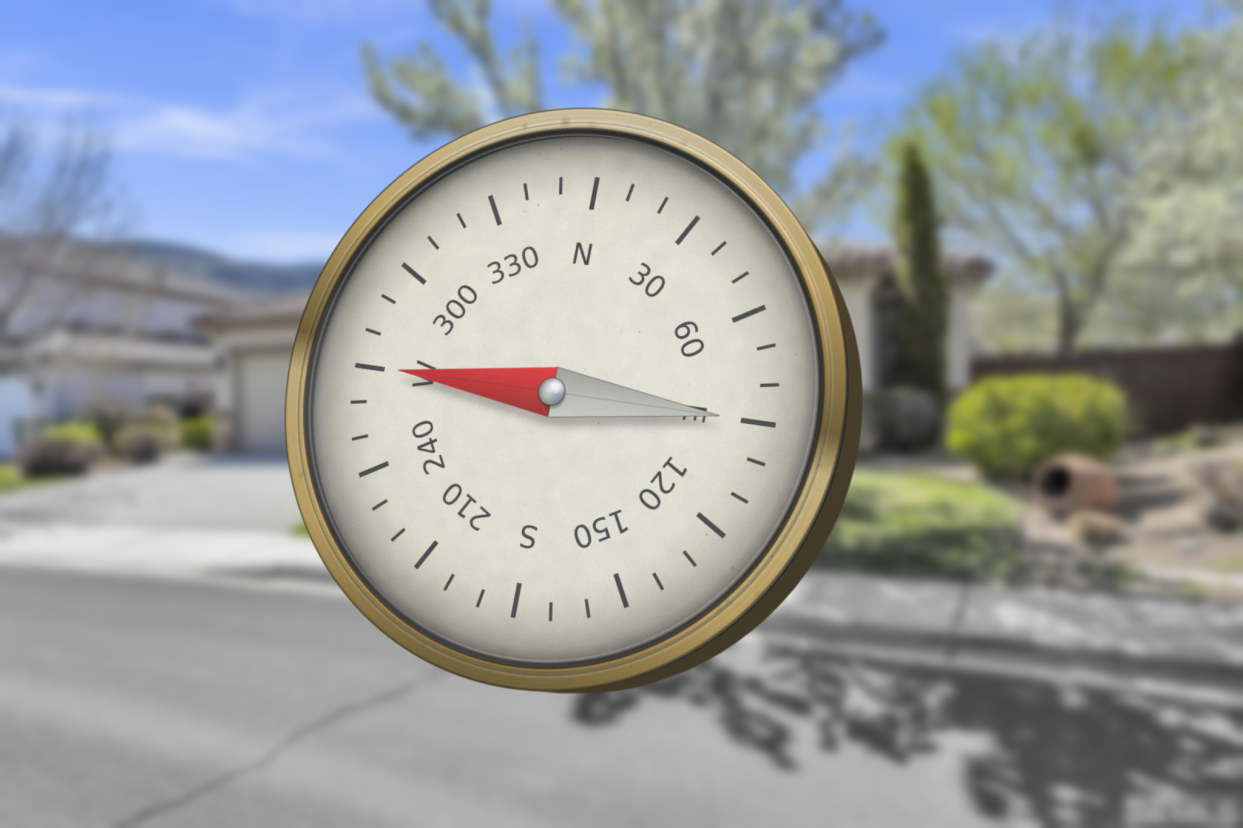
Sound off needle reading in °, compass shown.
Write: 270 °
